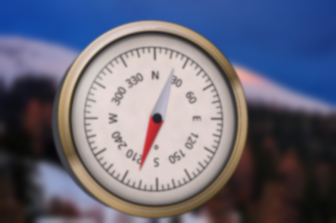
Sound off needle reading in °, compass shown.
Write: 200 °
